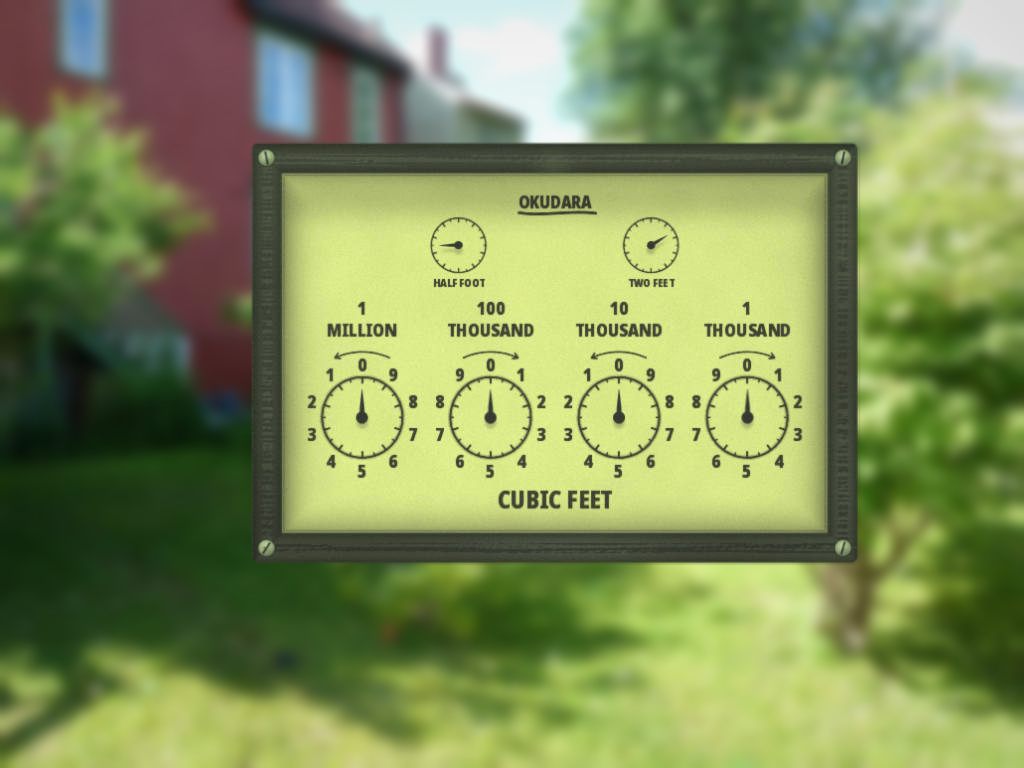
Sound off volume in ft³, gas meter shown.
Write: 0 ft³
